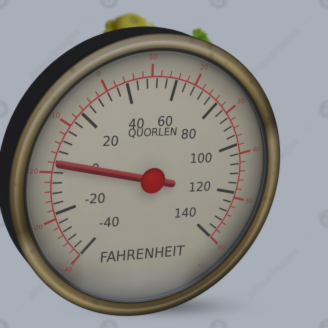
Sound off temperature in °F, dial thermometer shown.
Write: 0 °F
